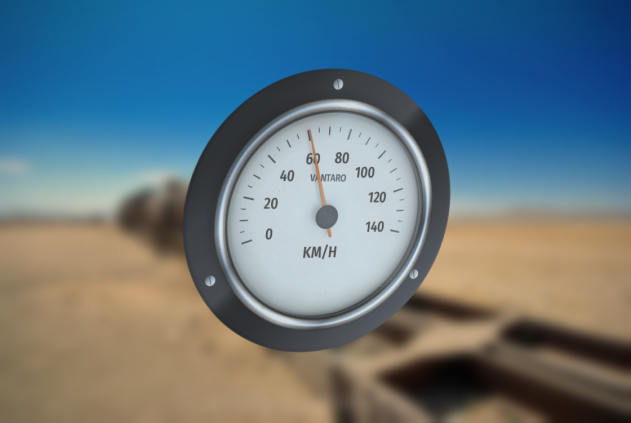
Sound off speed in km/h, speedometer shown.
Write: 60 km/h
